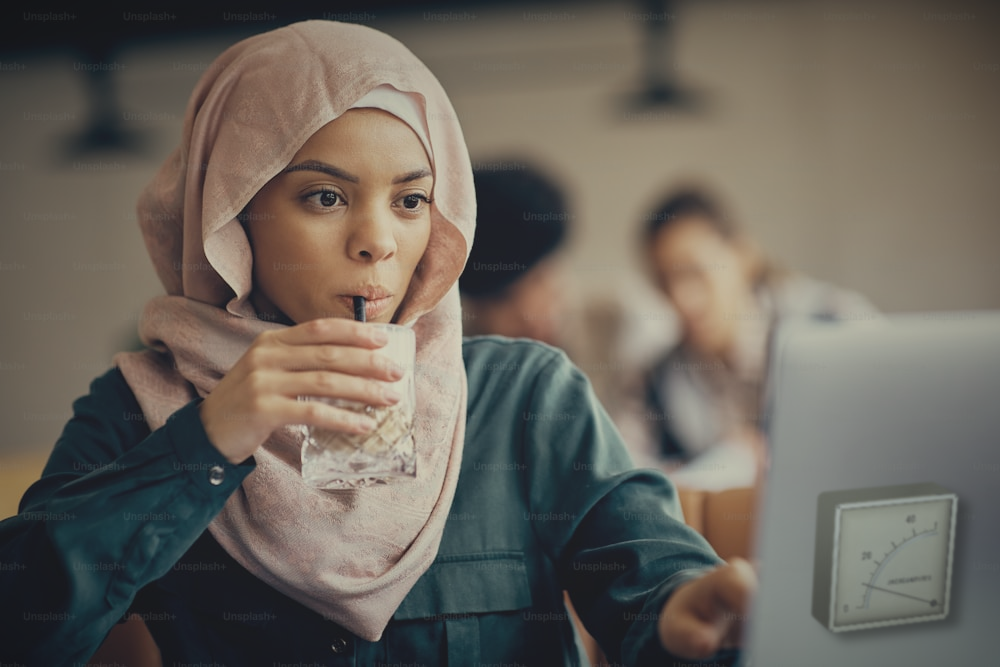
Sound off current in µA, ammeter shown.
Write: 10 µA
